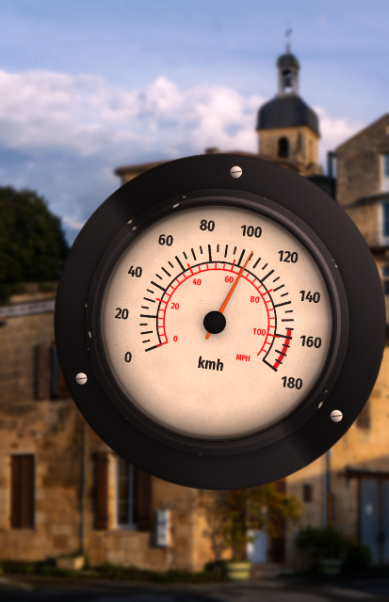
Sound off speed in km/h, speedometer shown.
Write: 105 km/h
